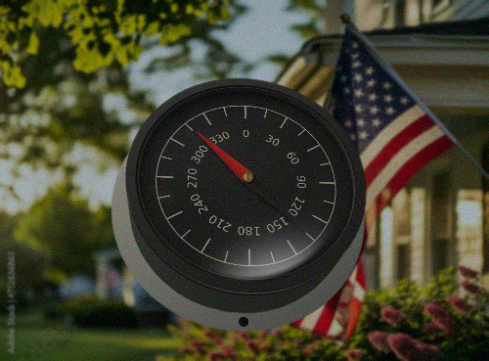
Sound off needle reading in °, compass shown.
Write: 315 °
